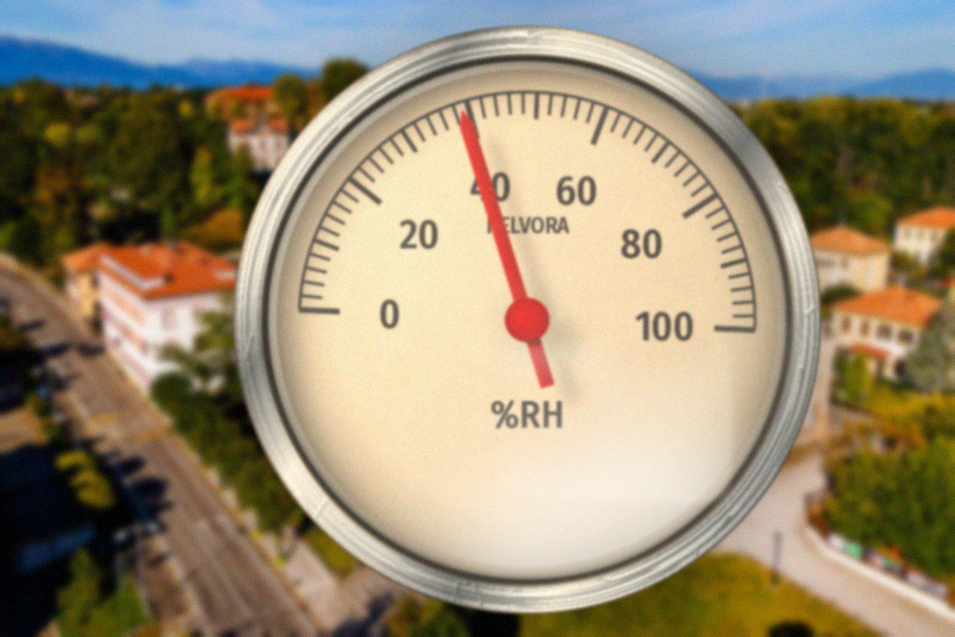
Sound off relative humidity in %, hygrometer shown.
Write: 39 %
